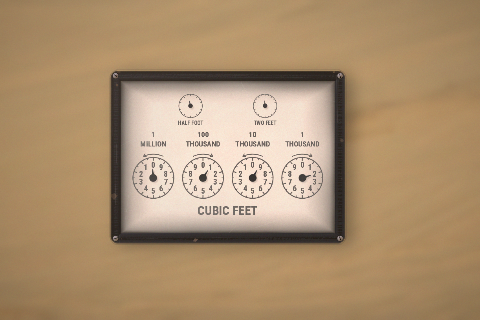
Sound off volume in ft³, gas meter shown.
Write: 9200 ft³
